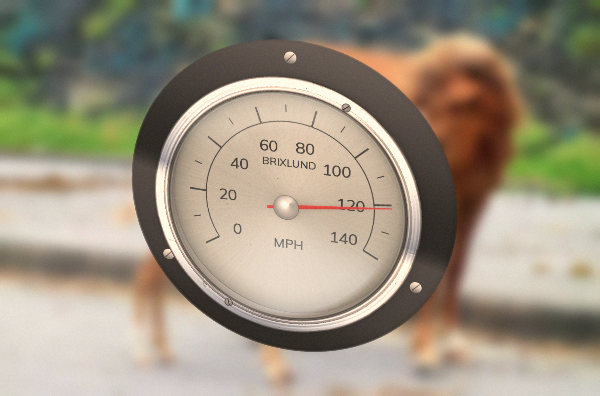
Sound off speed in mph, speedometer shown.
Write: 120 mph
